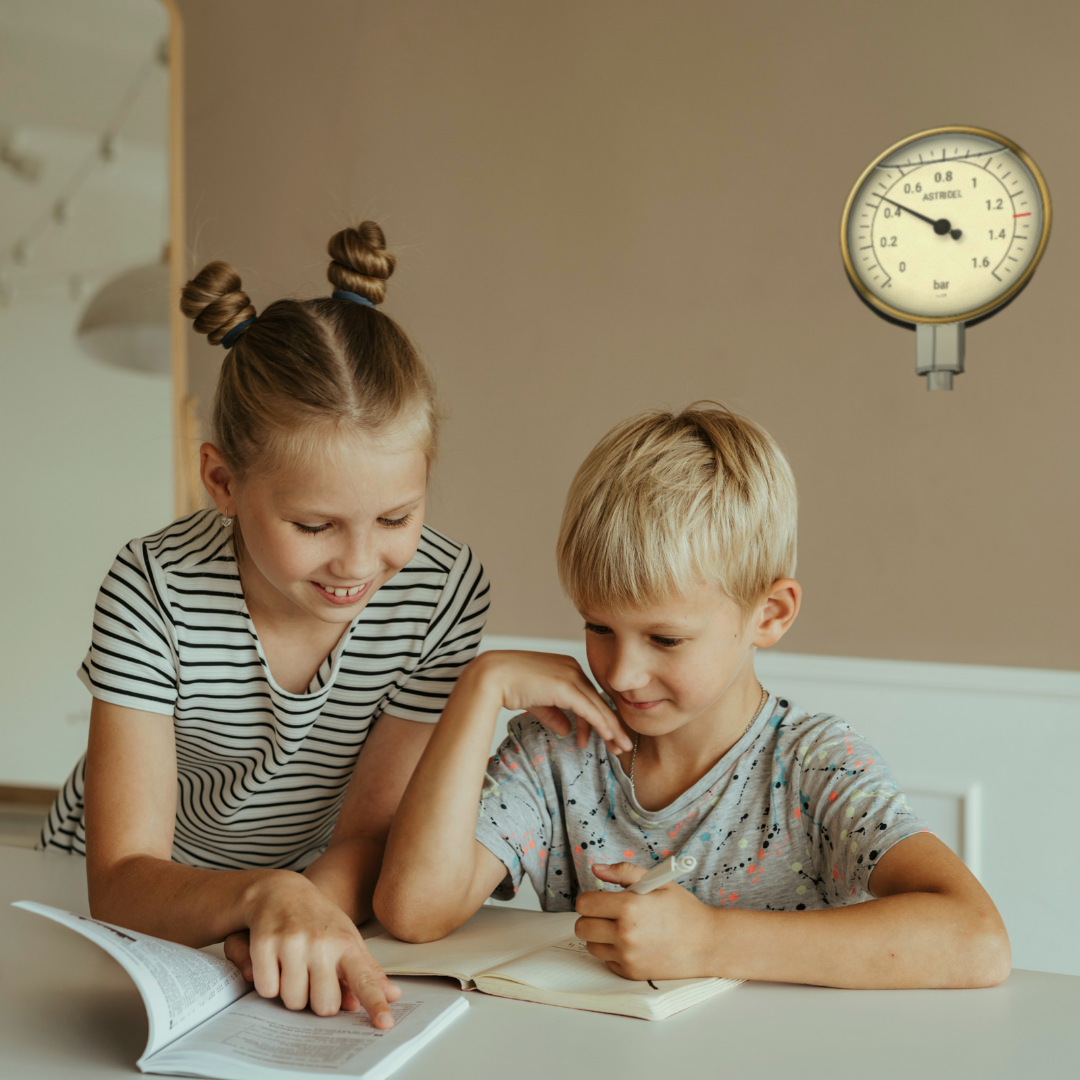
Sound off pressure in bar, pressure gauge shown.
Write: 0.45 bar
